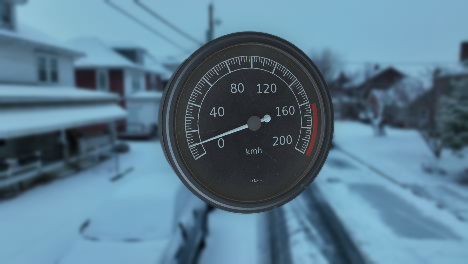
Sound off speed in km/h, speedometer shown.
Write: 10 km/h
